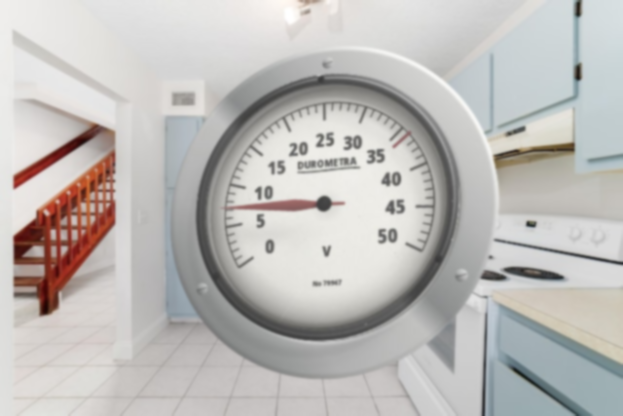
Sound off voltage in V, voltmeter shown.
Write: 7 V
